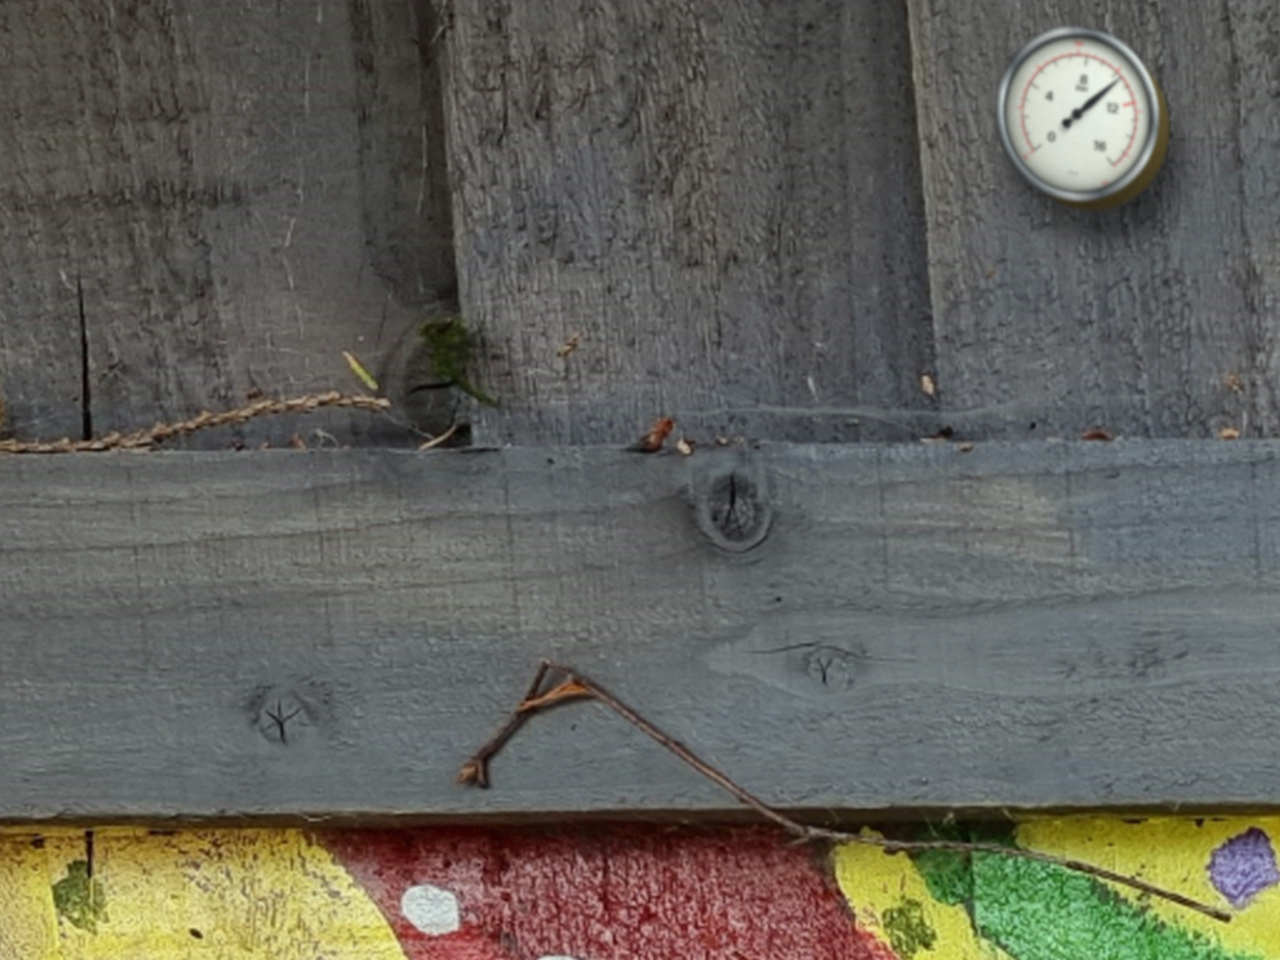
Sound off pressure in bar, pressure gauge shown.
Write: 10.5 bar
